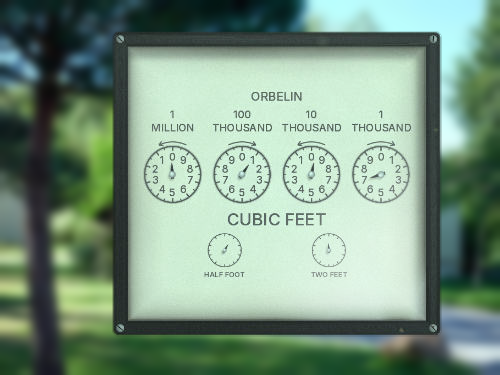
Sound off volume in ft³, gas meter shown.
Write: 9700 ft³
